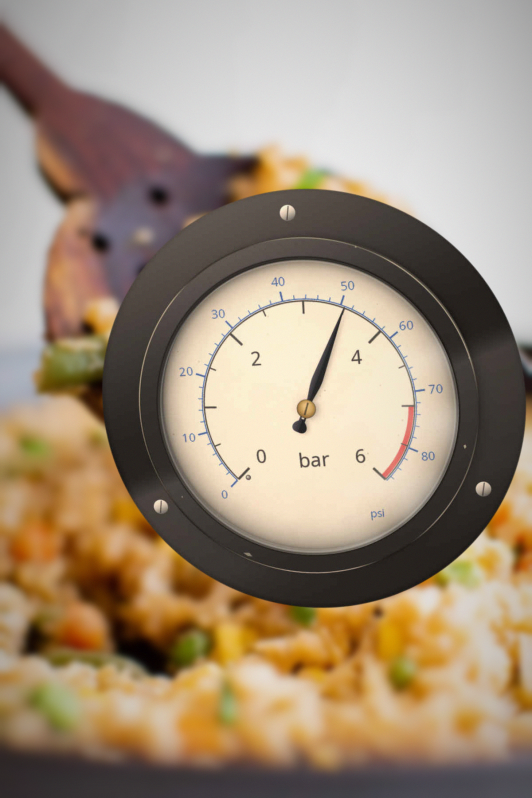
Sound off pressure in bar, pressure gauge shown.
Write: 3.5 bar
